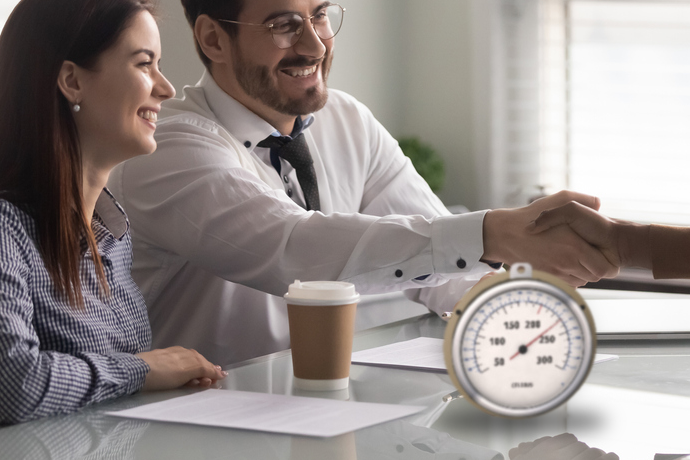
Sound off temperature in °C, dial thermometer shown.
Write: 230 °C
